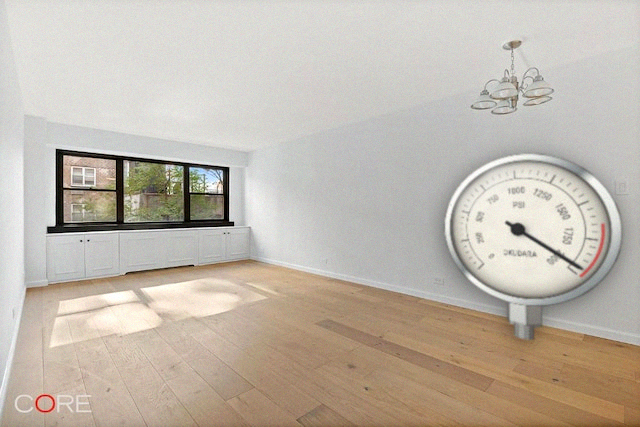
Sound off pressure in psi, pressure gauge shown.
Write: 1950 psi
